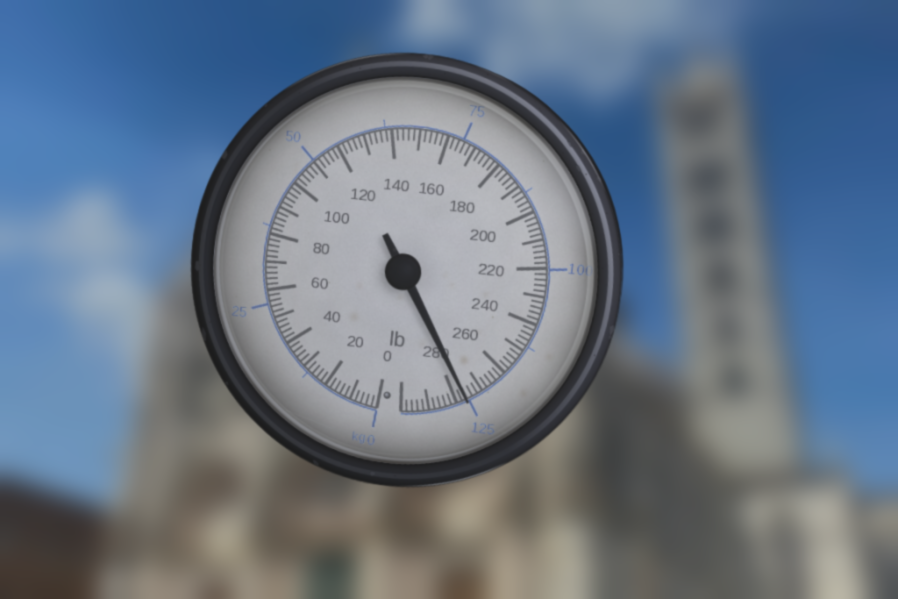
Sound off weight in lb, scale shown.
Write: 276 lb
